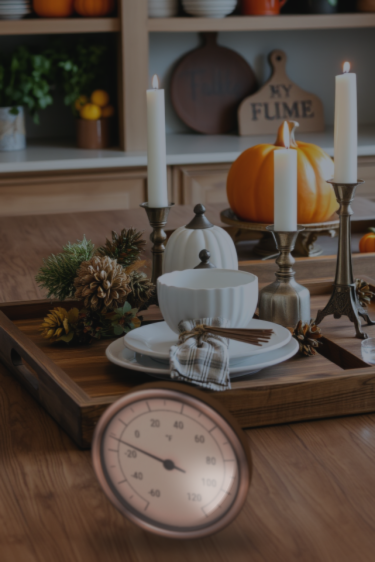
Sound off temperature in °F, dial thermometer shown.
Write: -10 °F
